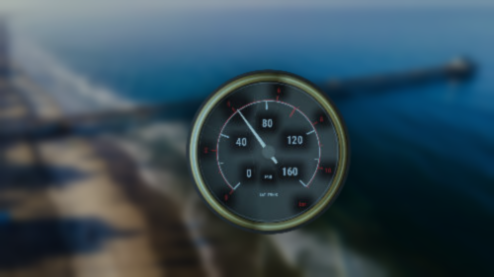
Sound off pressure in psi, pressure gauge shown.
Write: 60 psi
